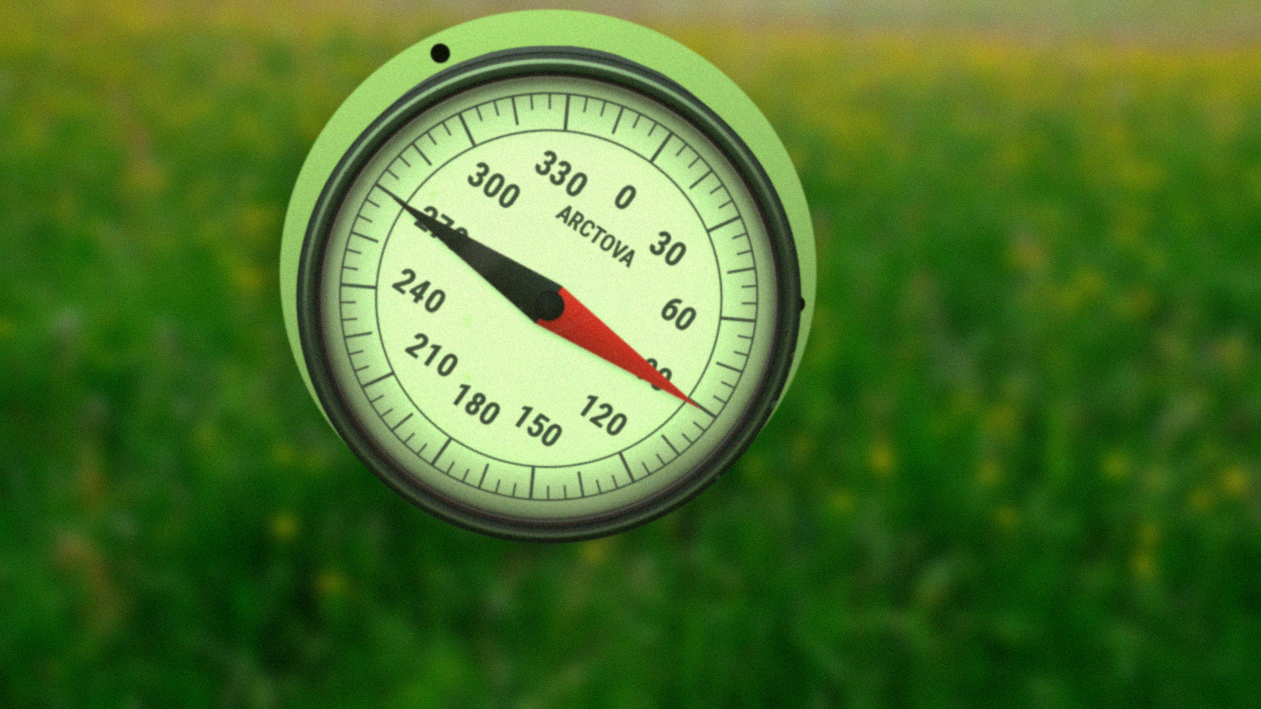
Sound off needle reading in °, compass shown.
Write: 90 °
